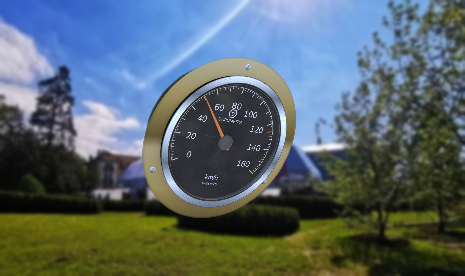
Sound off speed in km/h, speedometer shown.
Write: 50 km/h
